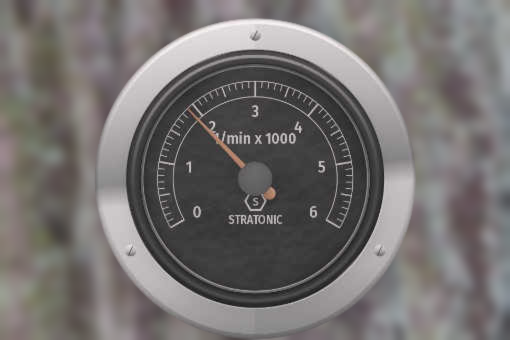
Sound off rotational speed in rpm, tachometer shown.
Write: 1900 rpm
